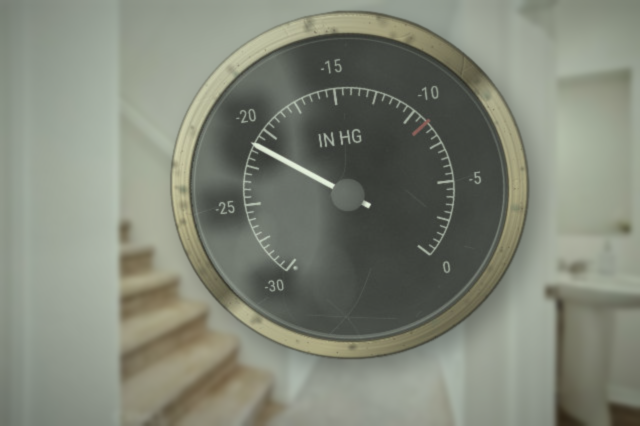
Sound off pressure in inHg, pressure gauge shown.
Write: -21 inHg
